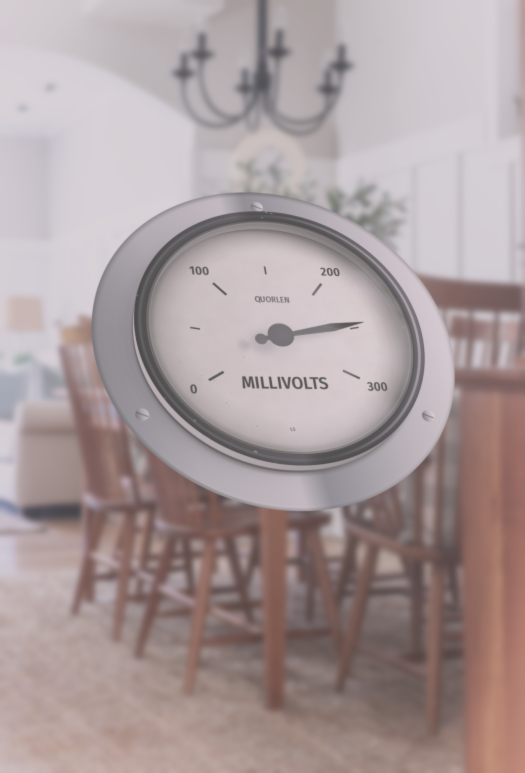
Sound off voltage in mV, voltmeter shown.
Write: 250 mV
